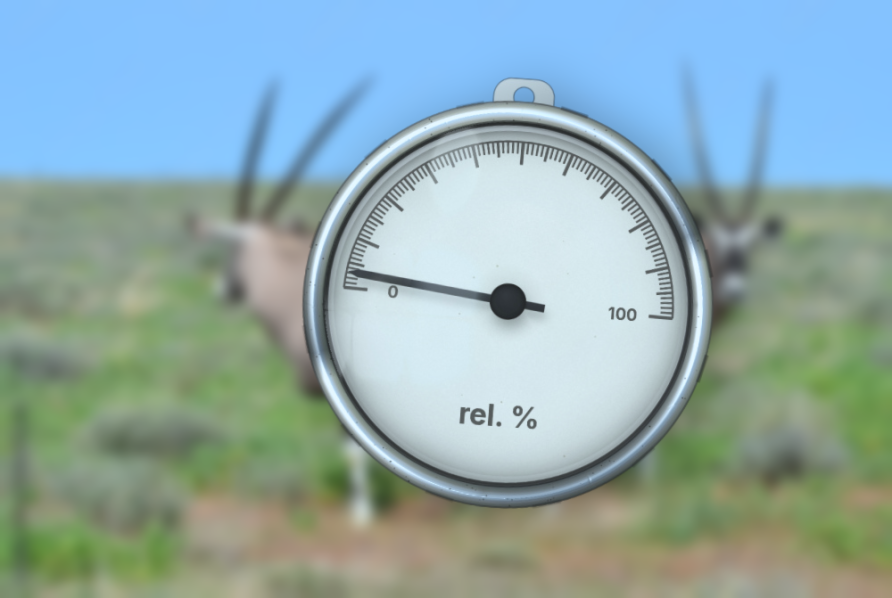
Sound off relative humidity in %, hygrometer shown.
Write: 3 %
